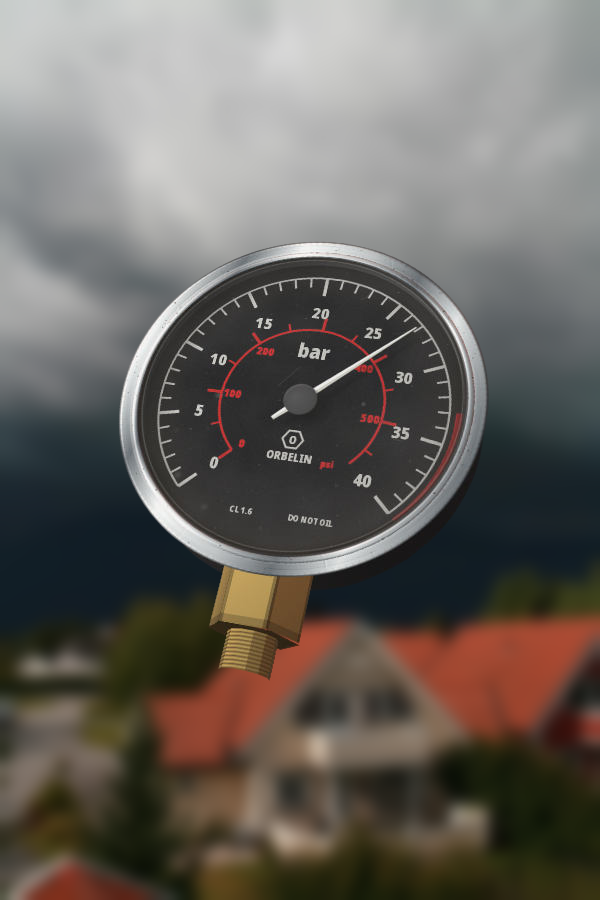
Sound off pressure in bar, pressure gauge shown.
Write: 27 bar
